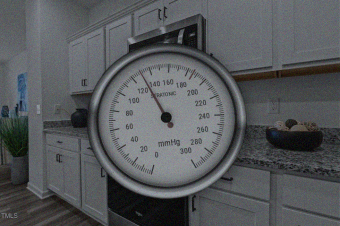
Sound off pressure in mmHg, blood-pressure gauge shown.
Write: 130 mmHg
